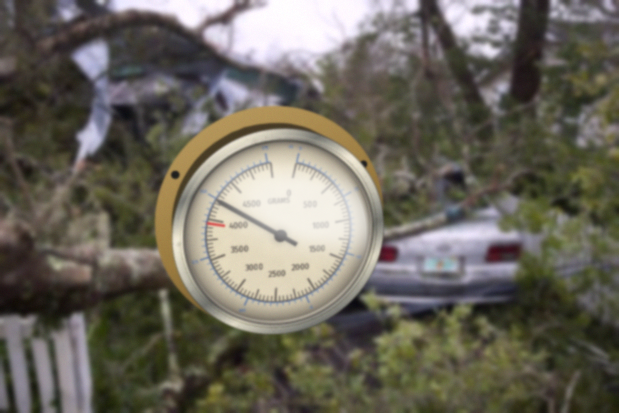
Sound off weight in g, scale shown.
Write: 4250 g
